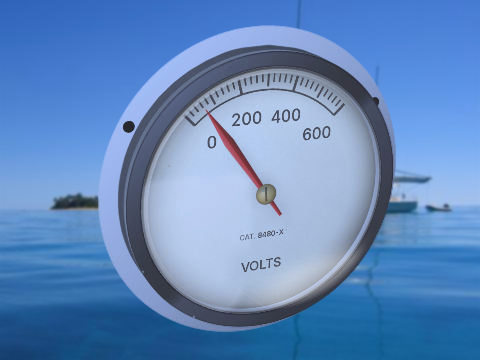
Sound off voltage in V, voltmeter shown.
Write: 60 V
